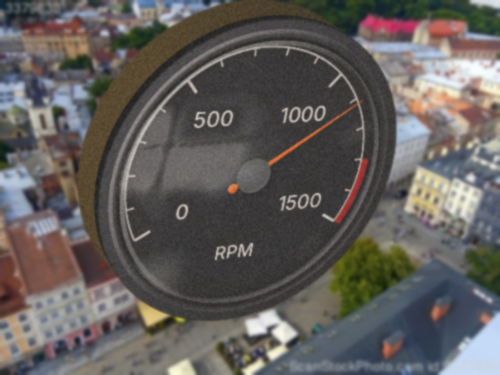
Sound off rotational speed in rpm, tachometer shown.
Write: 1100 rpm
